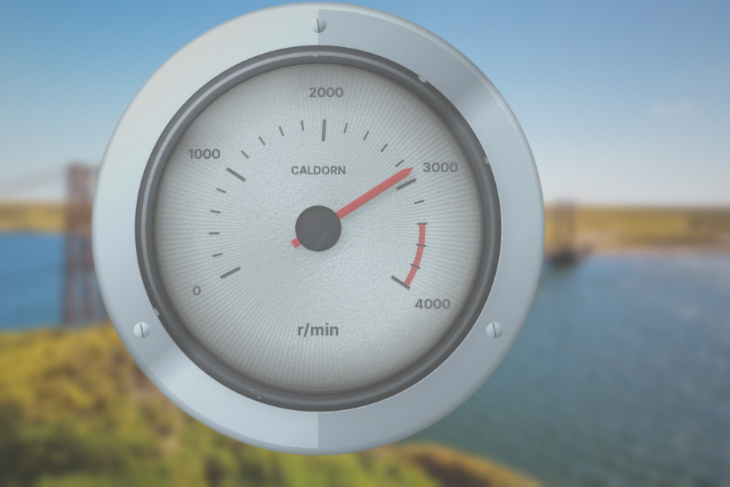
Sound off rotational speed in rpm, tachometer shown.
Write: 2900 rpm
